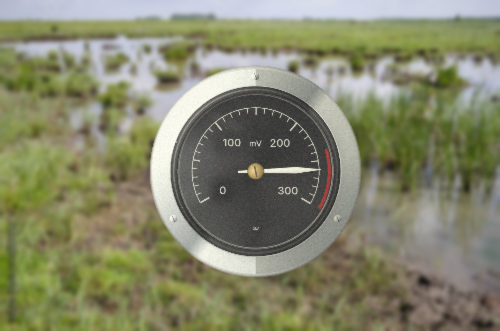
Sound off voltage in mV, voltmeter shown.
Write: 260 mV
